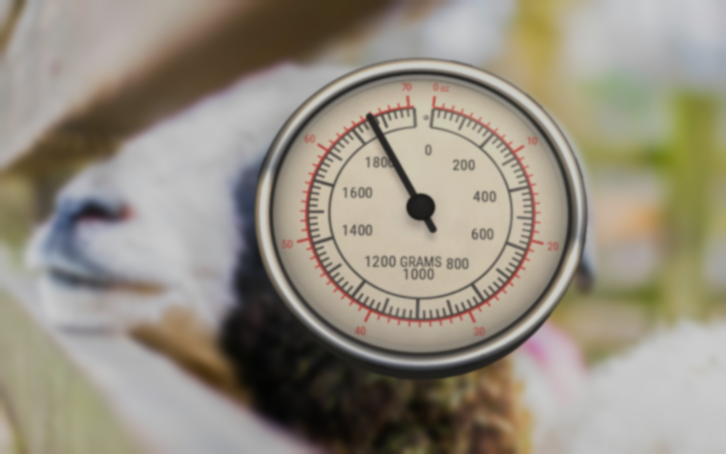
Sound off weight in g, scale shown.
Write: 1860 g
